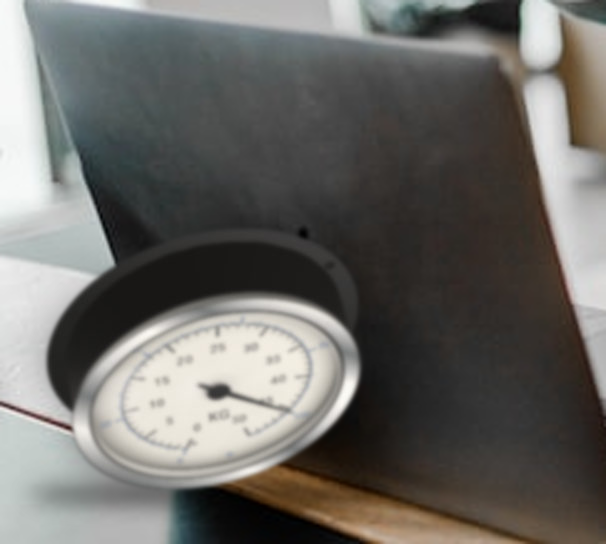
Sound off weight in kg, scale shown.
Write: 45 kg
